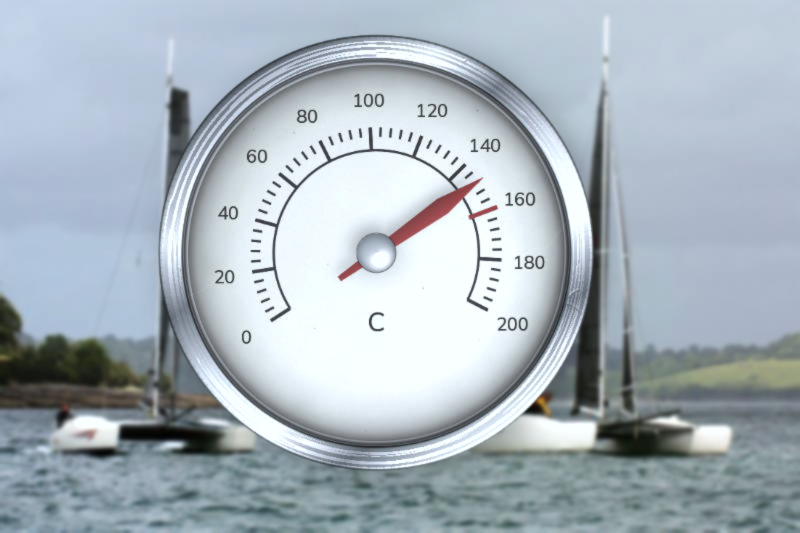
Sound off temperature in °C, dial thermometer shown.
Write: 148 °C
